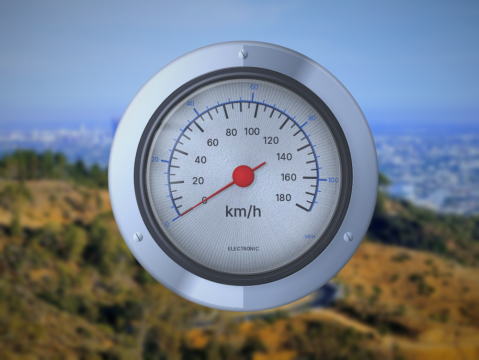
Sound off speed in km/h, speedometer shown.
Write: 0 km/h
